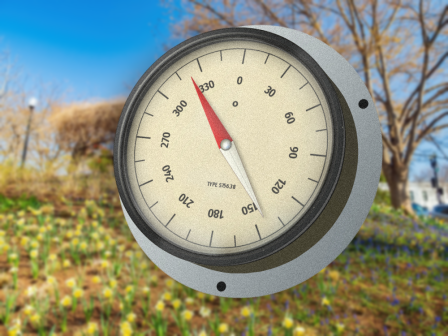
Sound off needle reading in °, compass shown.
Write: 322.5 °
